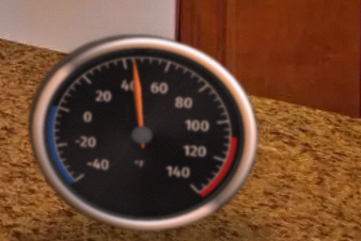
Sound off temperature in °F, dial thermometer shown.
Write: 44 °F
